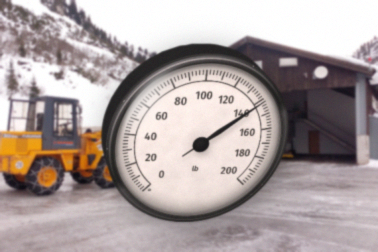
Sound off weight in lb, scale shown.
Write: 140 lb
